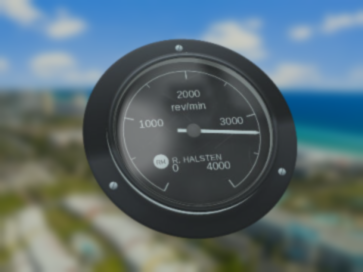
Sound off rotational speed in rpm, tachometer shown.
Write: 3250 rpm
